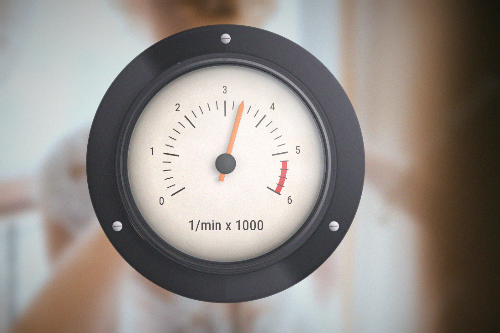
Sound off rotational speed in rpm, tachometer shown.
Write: 3400 rpm
